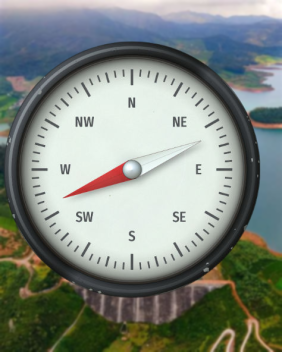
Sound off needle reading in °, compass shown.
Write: 247.5 °
